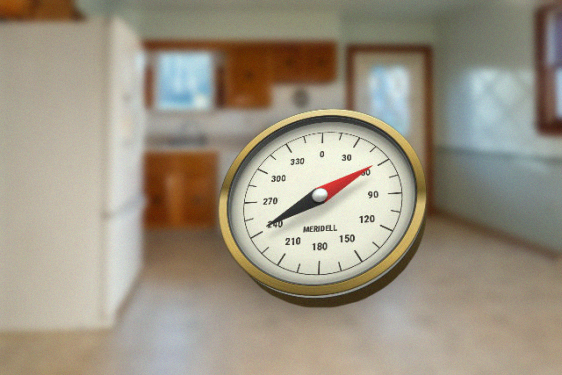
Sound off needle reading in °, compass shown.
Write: 60 °
